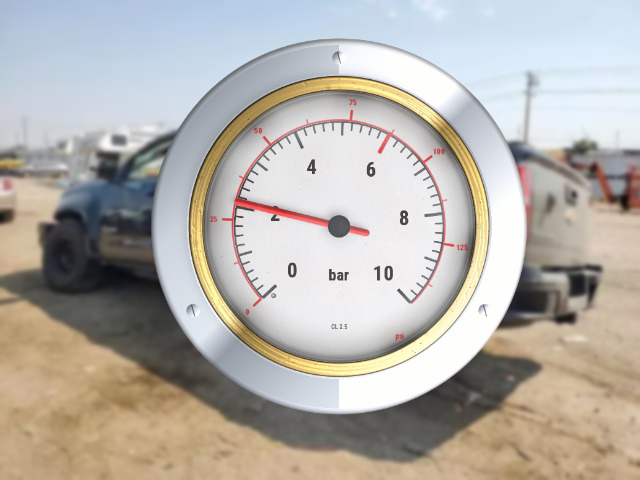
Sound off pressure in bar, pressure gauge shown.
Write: 2.1 bar
